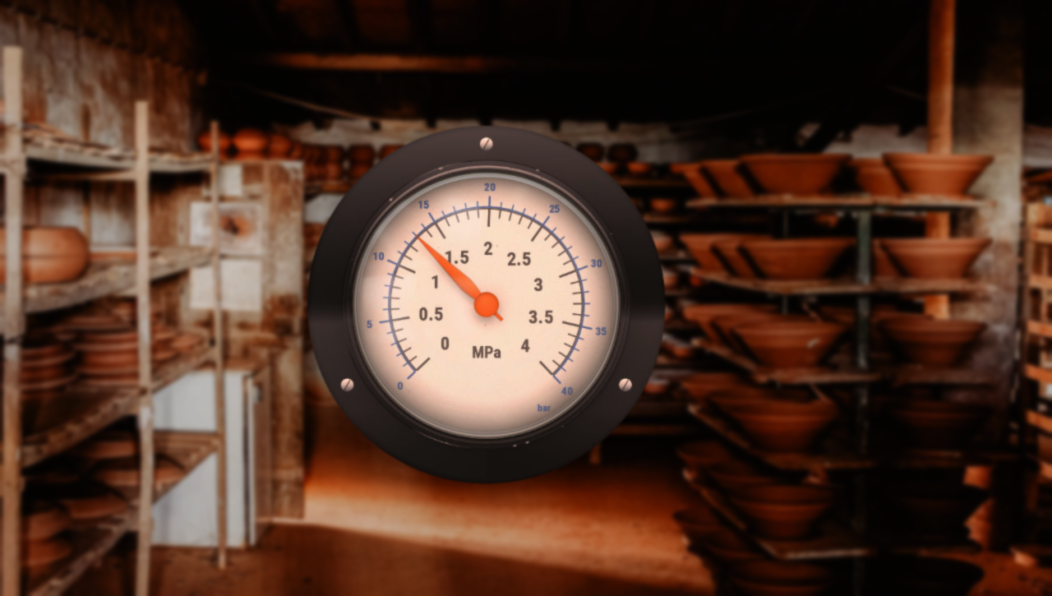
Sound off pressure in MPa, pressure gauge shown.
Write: 1.3 MPa
